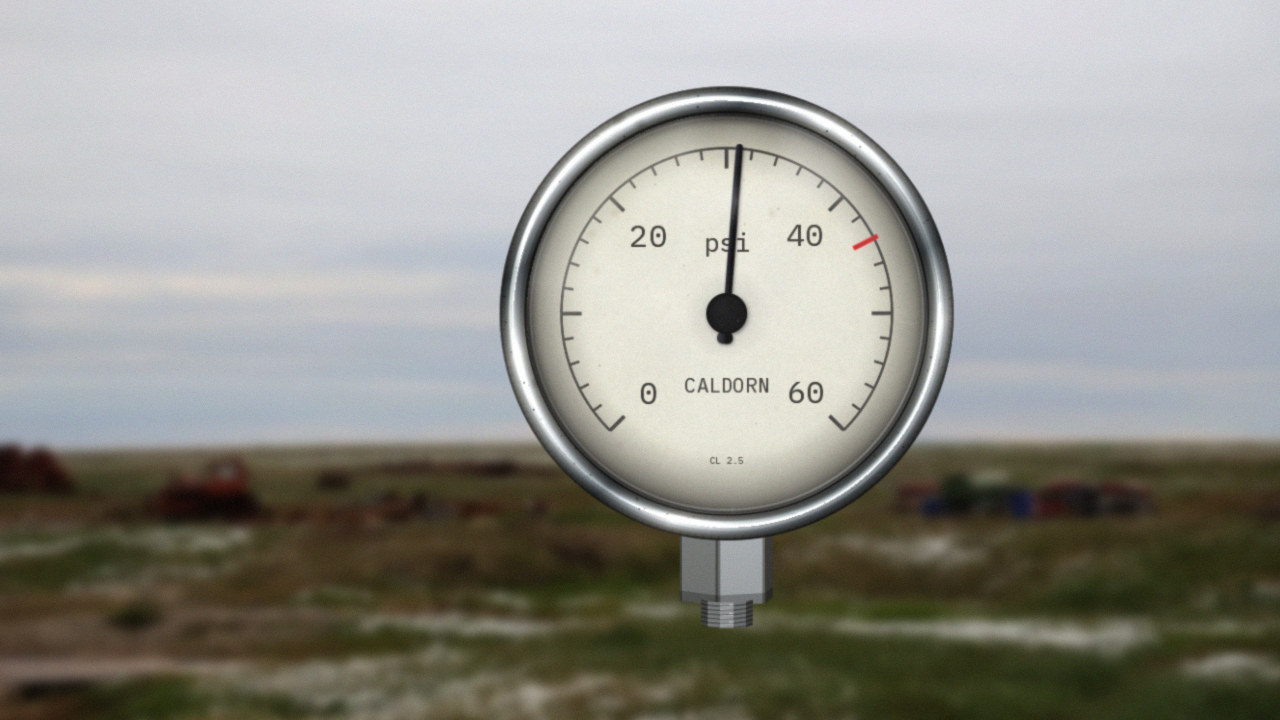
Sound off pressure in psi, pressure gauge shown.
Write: 31 psi
